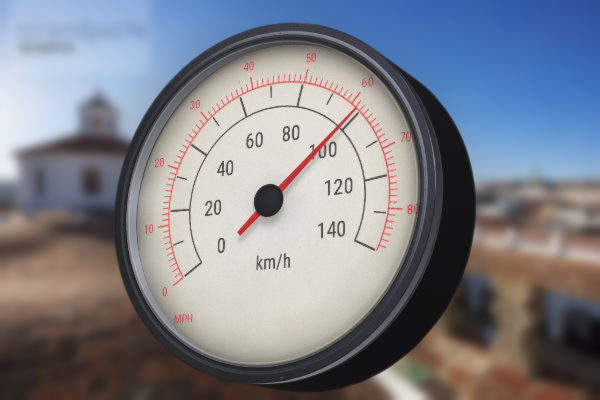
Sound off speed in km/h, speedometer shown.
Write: 100 km/h
